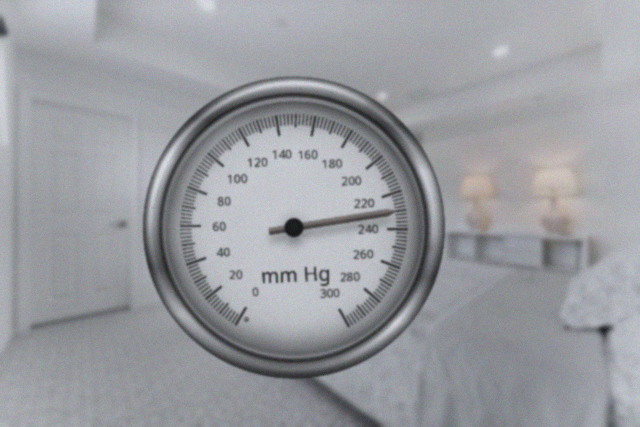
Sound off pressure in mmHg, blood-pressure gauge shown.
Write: 230 mmHg
